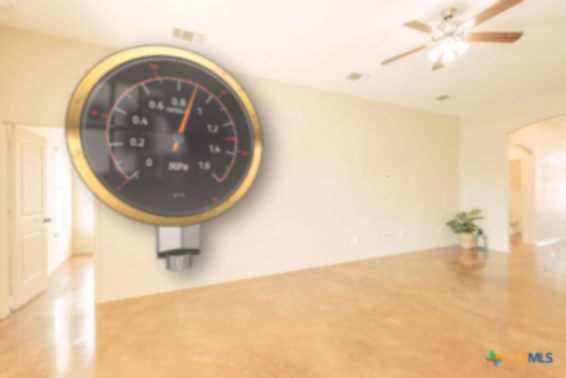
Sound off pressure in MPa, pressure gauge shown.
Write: 0.9 MPa
